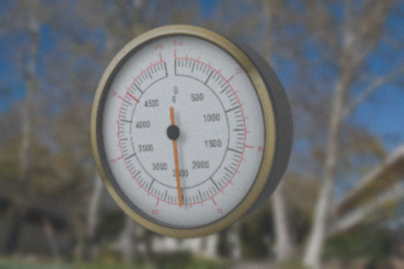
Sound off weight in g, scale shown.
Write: 2500 g
